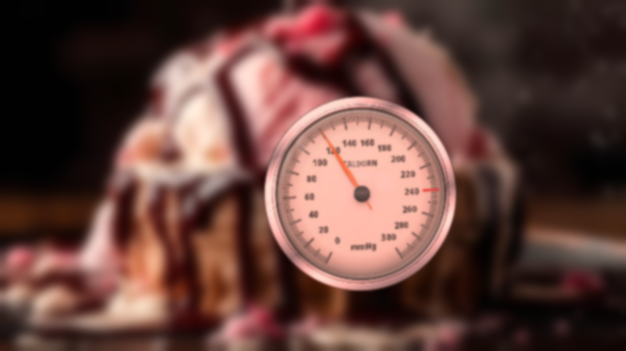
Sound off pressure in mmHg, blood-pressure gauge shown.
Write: 120 mmHg
